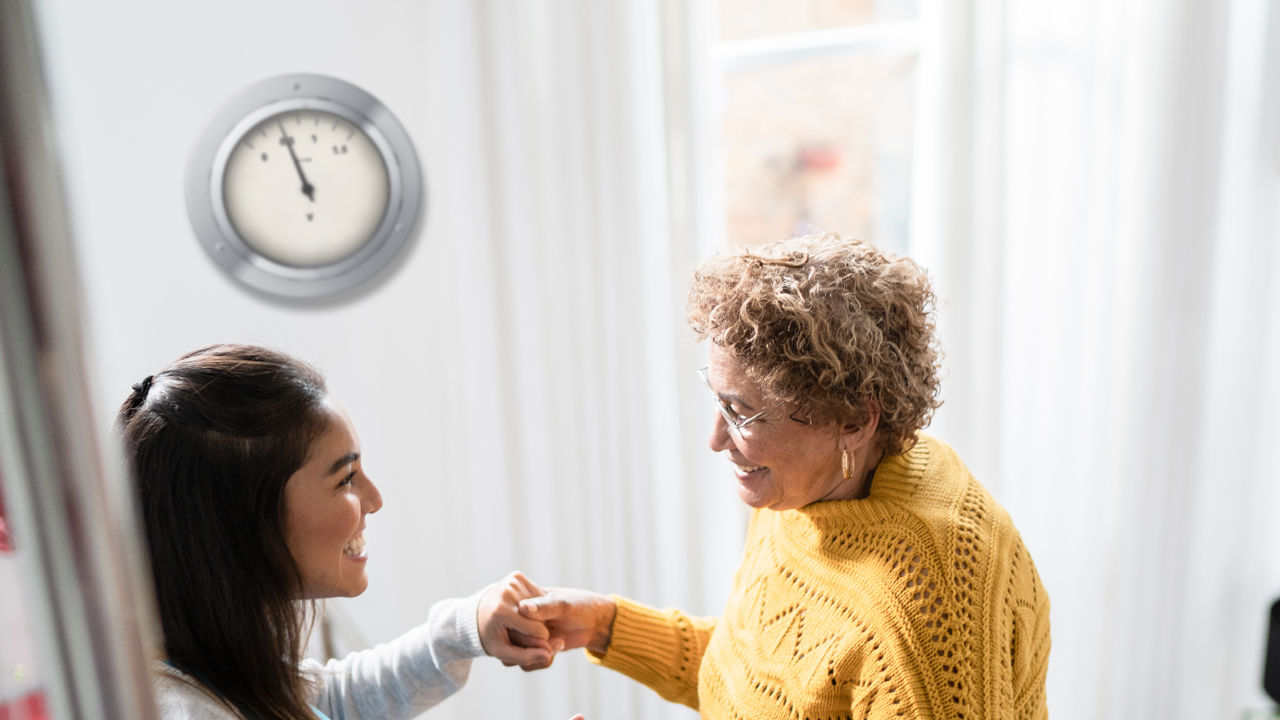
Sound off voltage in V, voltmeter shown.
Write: 0.5 V
